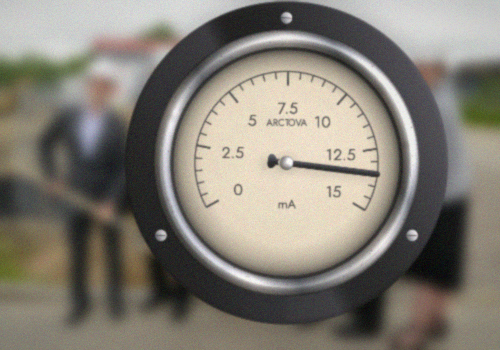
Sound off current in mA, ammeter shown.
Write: 13.5 mA
